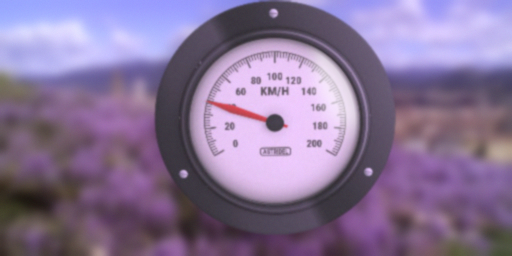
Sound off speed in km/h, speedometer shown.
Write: 40 km/h
